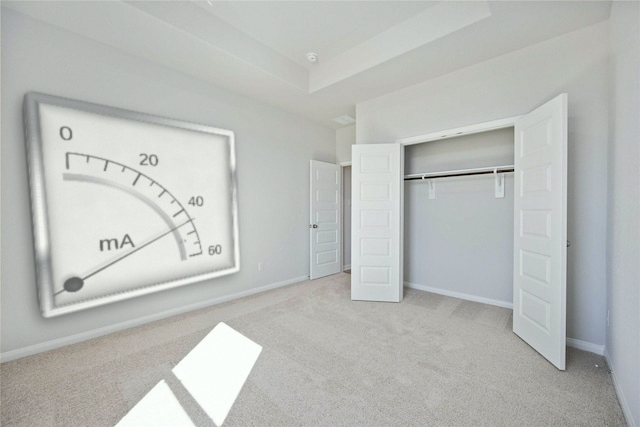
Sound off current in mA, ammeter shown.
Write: 45 mA
